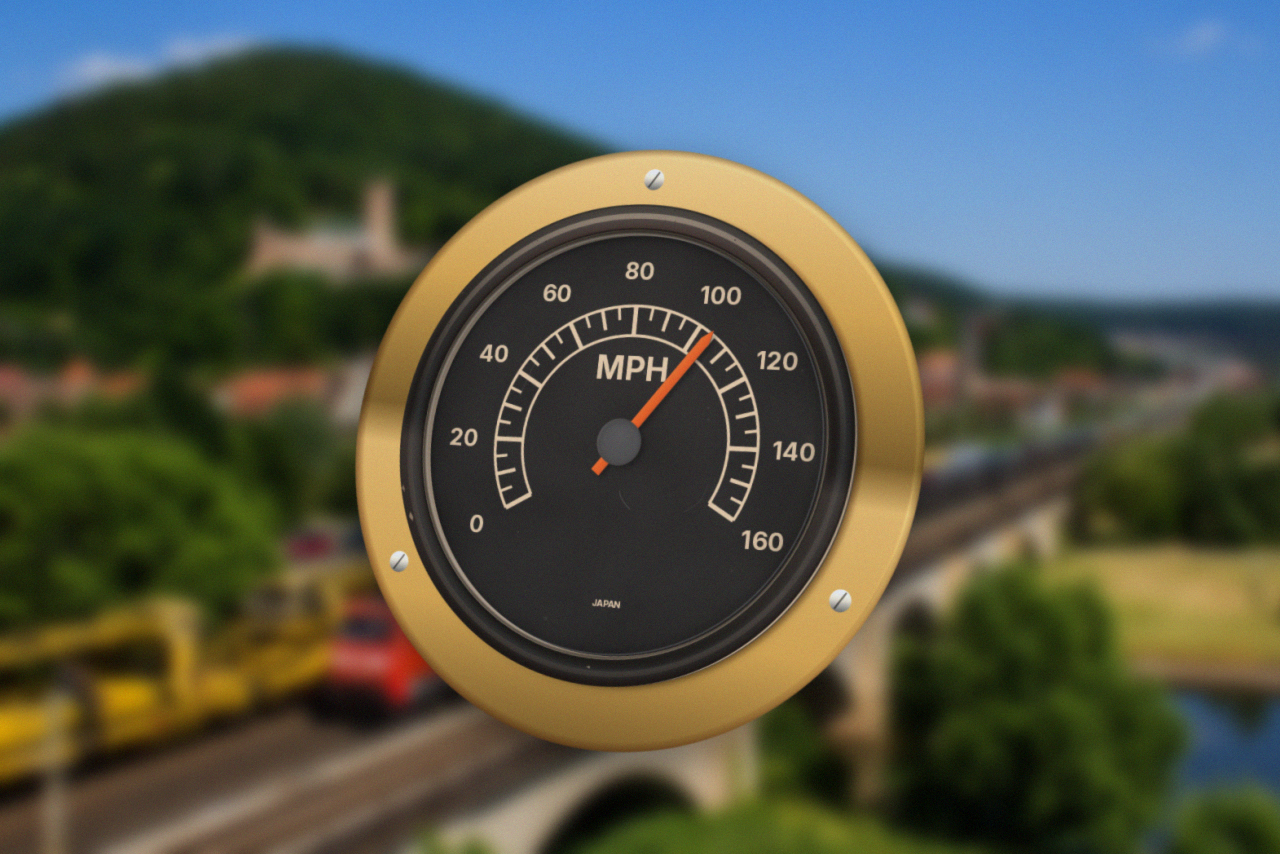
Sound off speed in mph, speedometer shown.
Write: 105 mph
